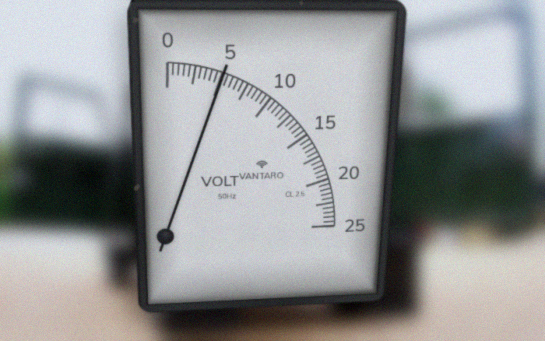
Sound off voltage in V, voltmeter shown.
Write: 5 V
